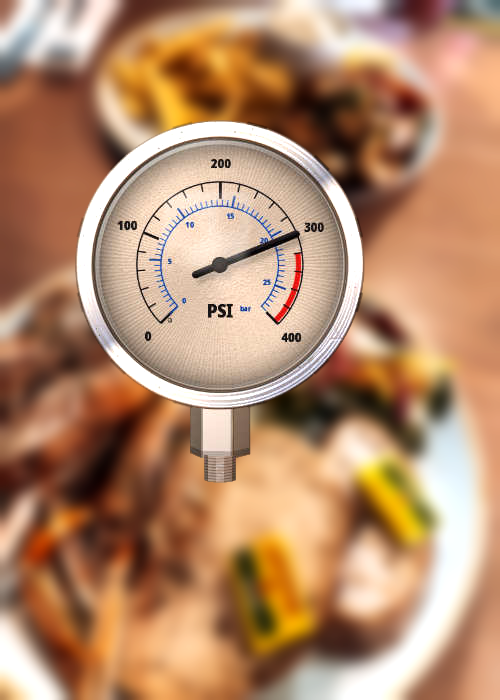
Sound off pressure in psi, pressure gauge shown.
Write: 300 psi
